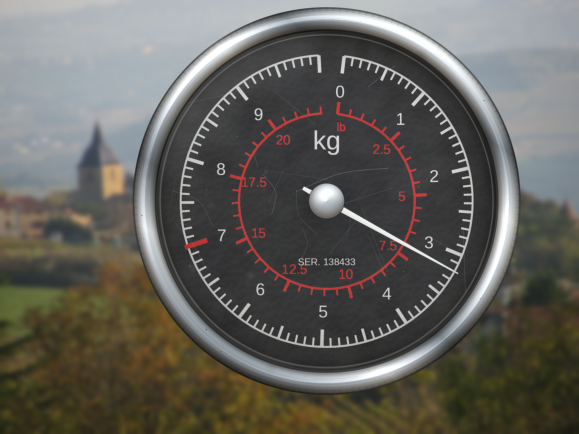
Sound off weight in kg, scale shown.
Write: 3.2 kg
